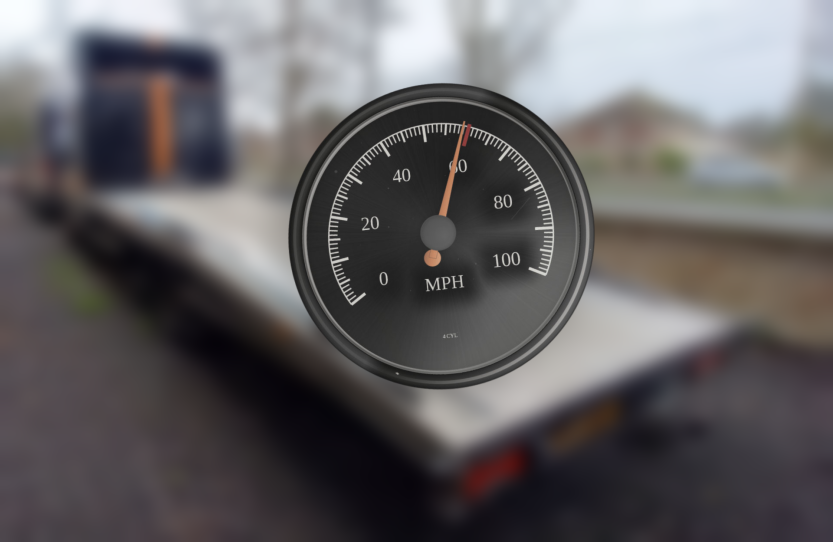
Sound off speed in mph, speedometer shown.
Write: 59 mph
